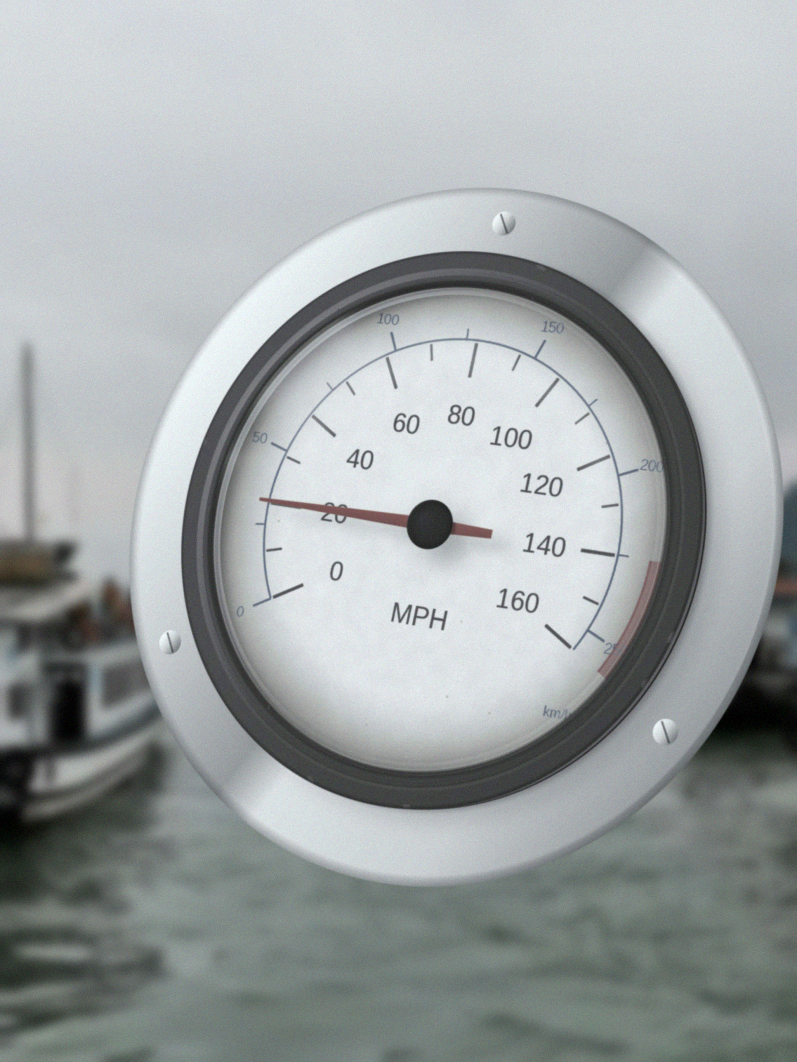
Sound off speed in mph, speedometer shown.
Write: 20 mph
